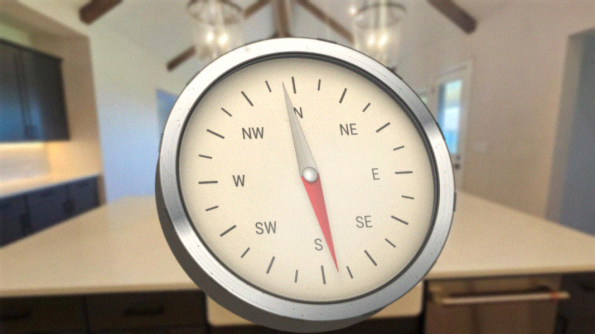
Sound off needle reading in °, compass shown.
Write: 172.5 °
